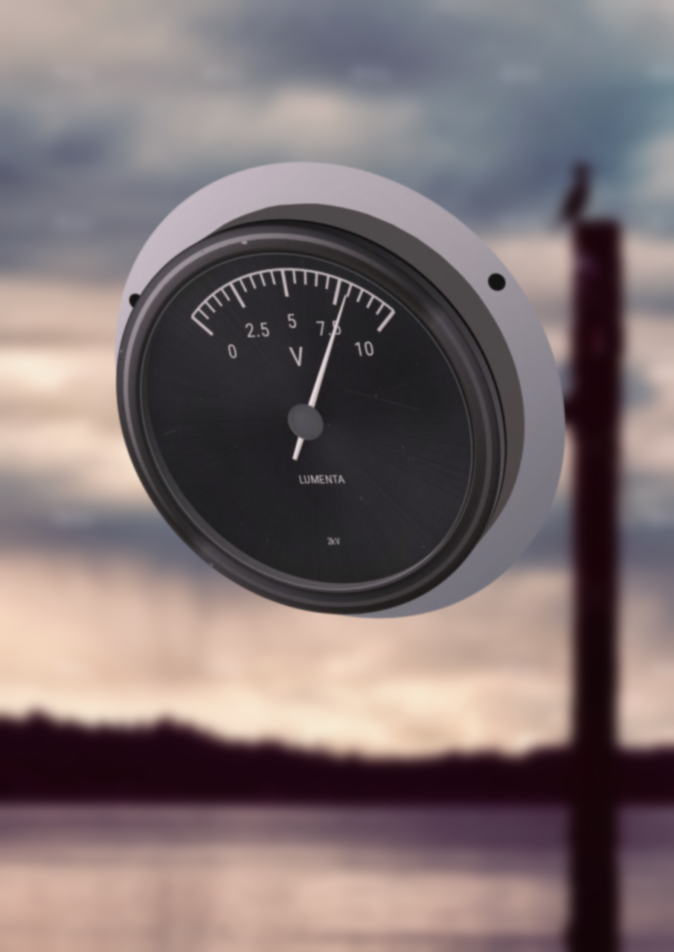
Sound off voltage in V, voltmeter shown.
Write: 8 V
